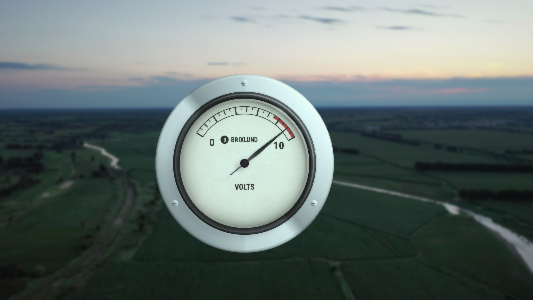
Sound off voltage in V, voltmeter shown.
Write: 9 V
